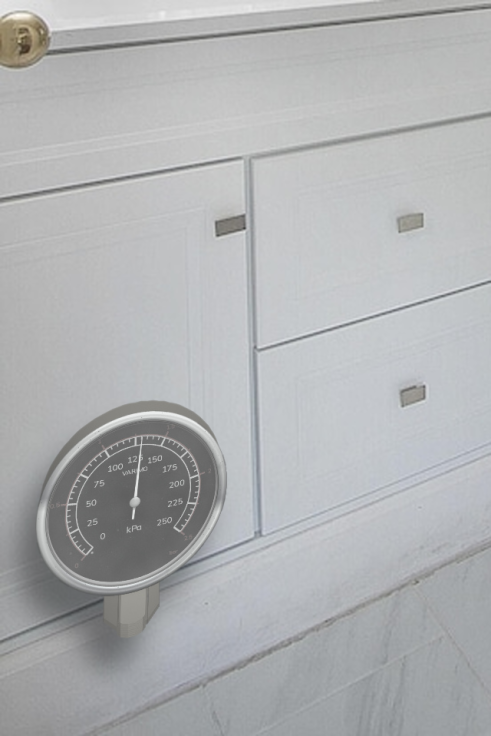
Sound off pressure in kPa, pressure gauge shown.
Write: 130 kPa
